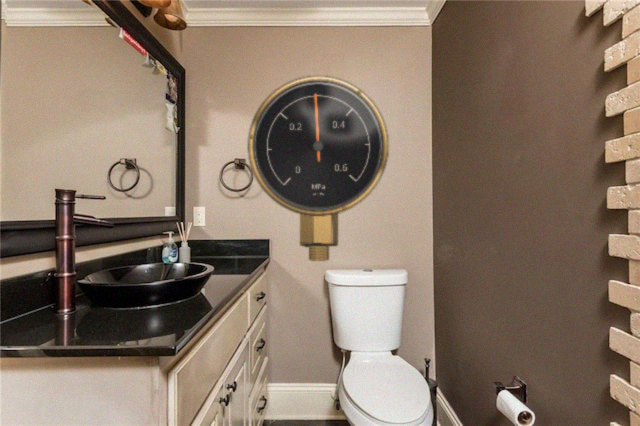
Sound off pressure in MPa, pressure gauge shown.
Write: 0.3 MPa
